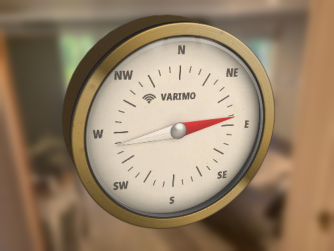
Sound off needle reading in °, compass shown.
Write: 80 °
